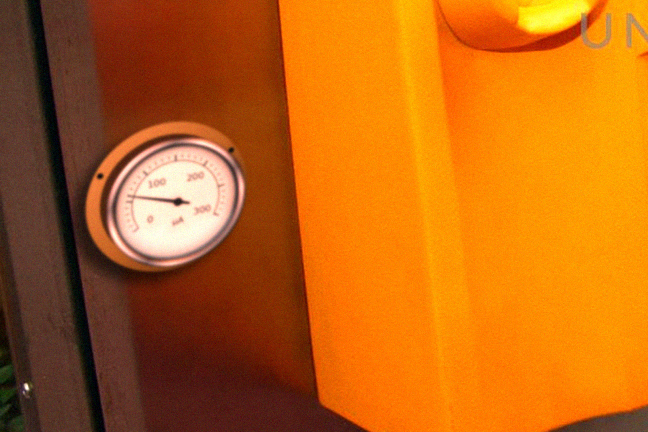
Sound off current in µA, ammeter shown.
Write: 60 µA
